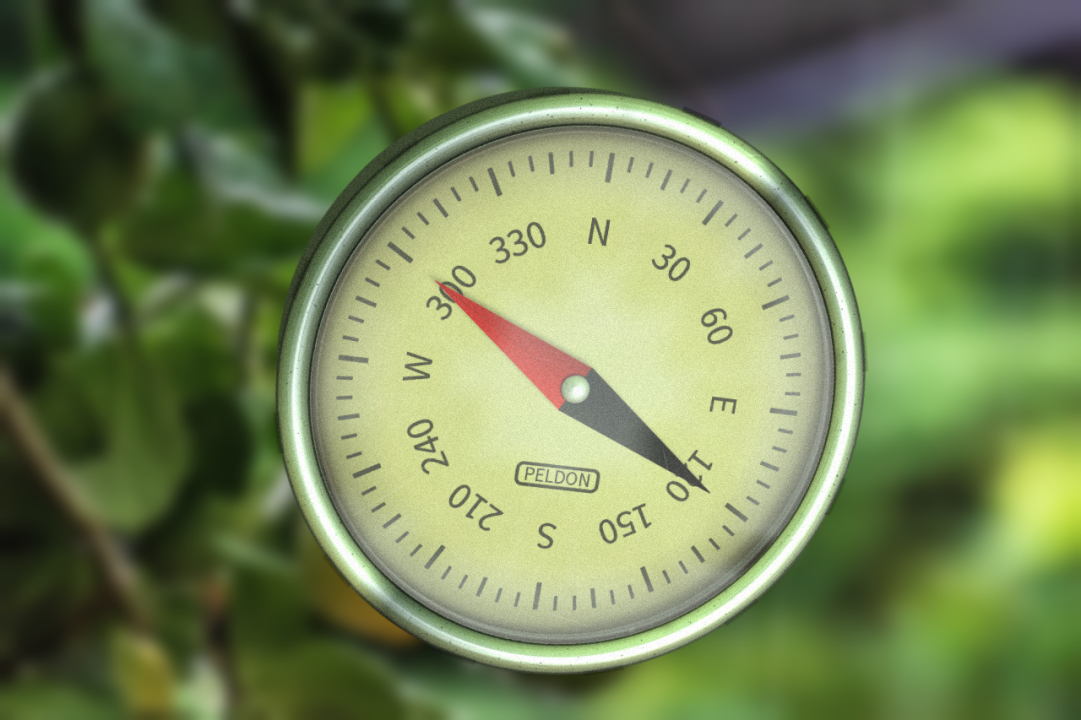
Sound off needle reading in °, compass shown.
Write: 300 °
